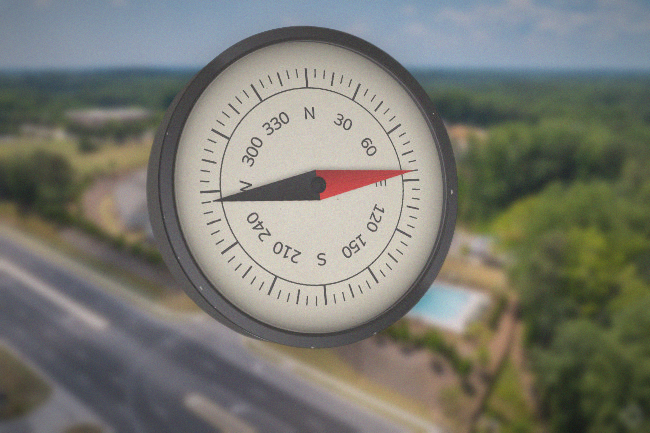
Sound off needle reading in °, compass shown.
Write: 85 °
